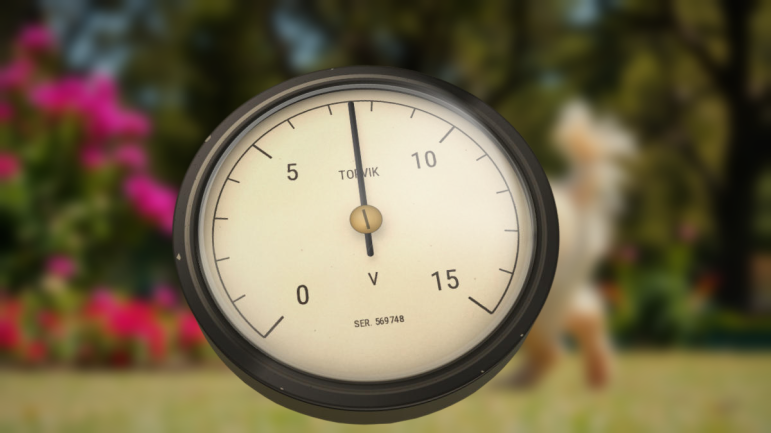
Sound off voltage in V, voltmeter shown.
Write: 7.5 V
